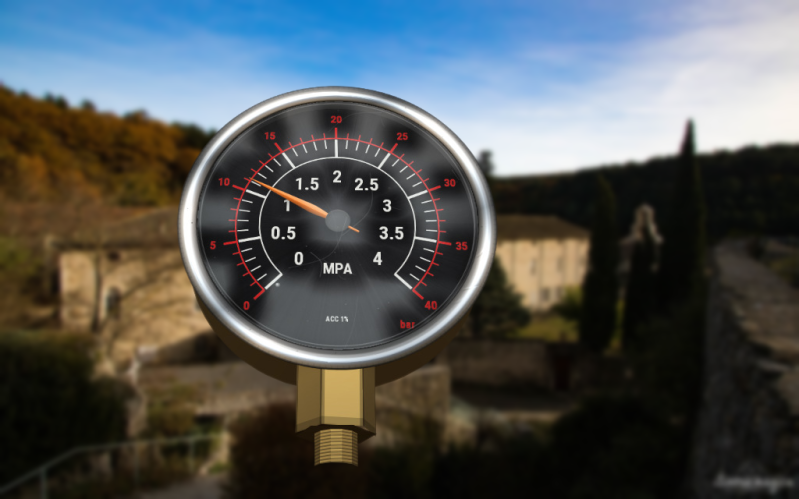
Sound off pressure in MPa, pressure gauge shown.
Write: 1.1 MPa
